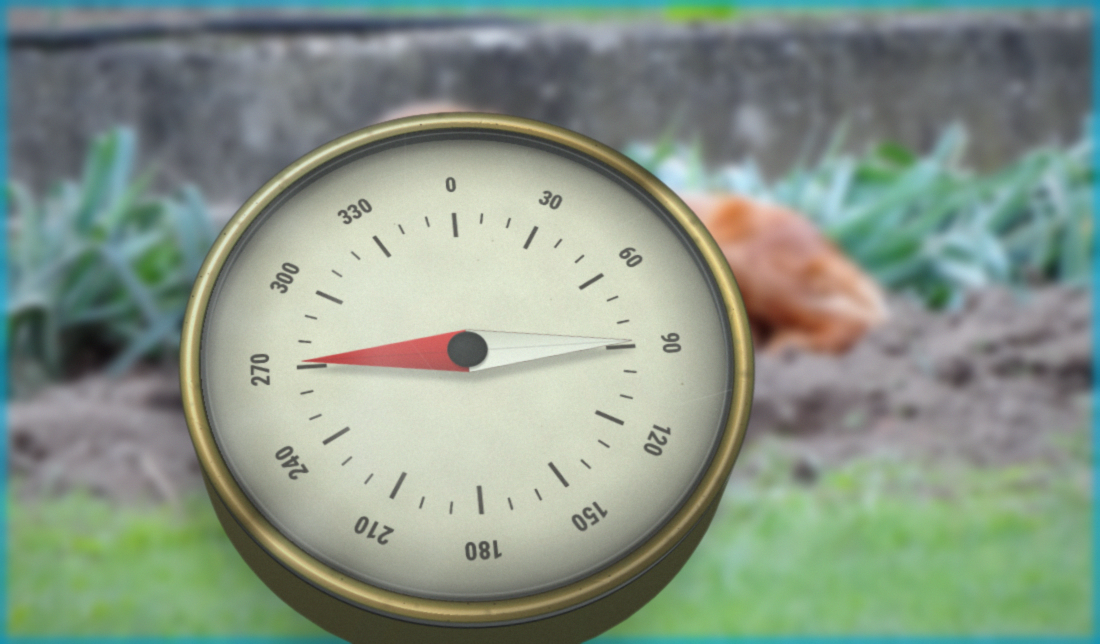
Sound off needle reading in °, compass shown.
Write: 270 °
